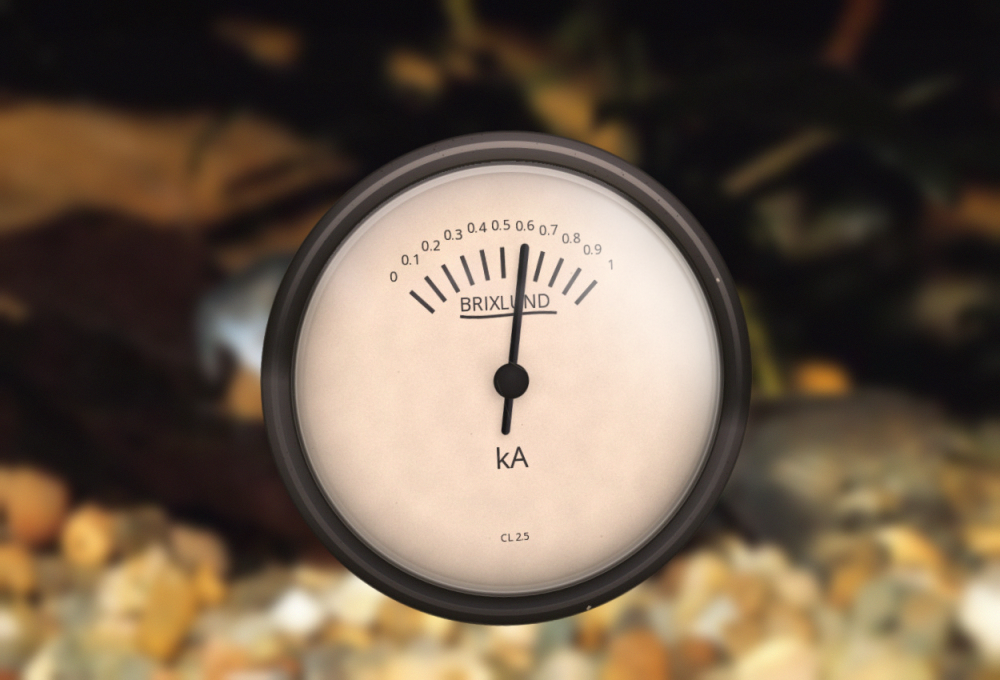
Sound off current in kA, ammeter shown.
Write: 0.6 kA
